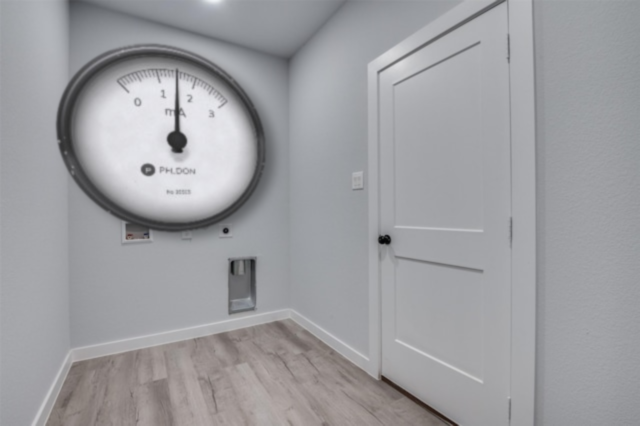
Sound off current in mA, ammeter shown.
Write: 1.5 mA
